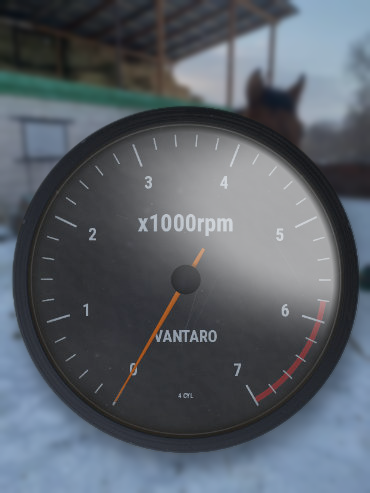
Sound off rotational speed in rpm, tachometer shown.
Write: 0 rpm
